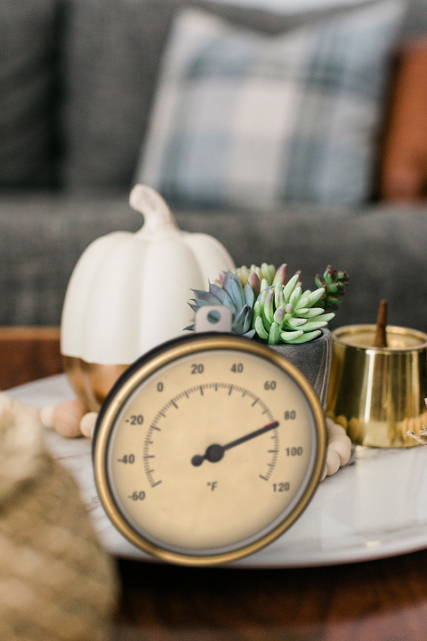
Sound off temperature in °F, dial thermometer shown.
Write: 80 °F
